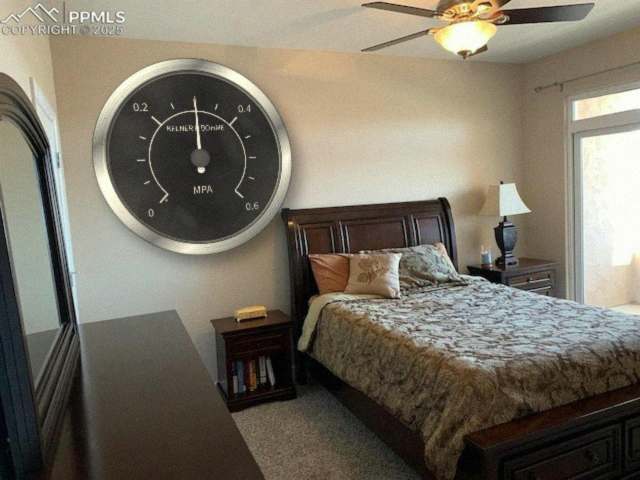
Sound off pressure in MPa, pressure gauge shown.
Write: 0.3 MPa
